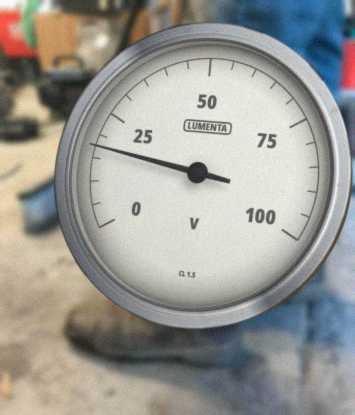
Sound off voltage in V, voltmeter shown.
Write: 17.5 V
